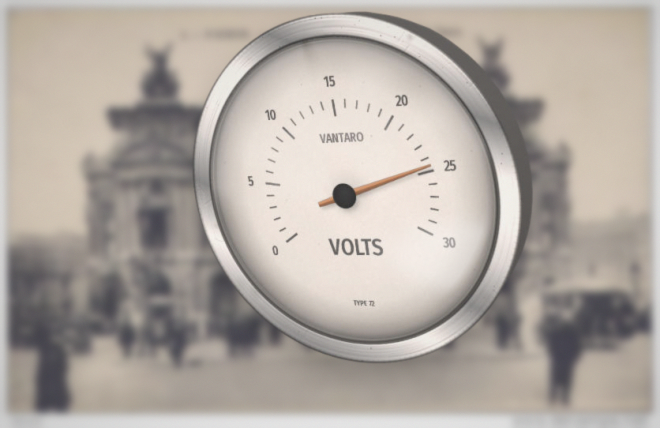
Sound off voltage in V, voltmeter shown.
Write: 24.5 V
